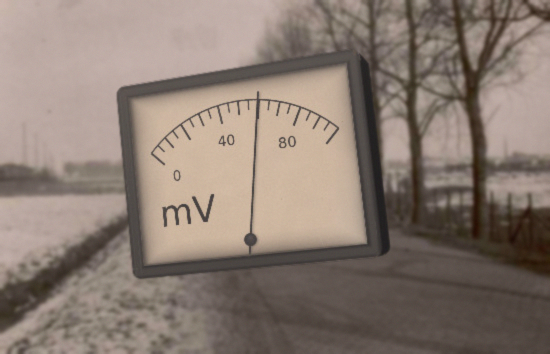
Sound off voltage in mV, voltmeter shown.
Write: 60 mV
